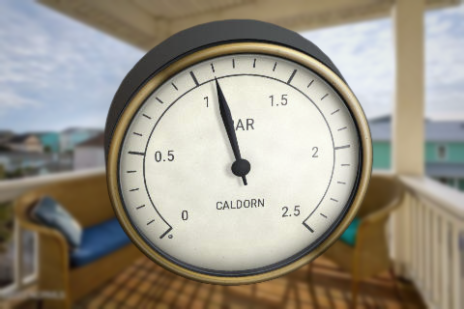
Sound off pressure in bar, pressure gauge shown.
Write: 1.1 bar
